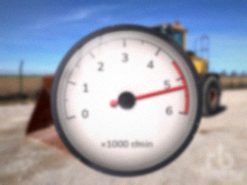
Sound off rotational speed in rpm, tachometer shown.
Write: 5250 rpm
